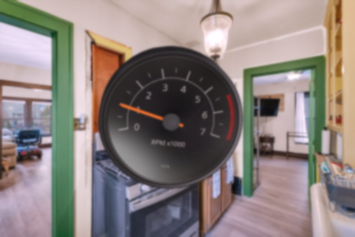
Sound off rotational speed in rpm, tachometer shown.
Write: 1000 rpm
